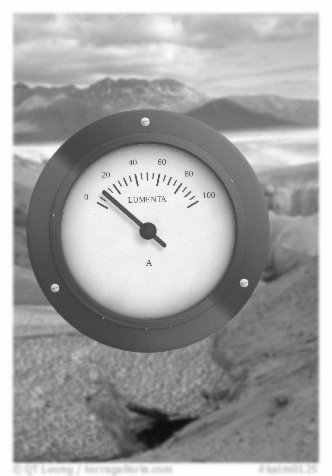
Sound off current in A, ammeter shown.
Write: 10 A
